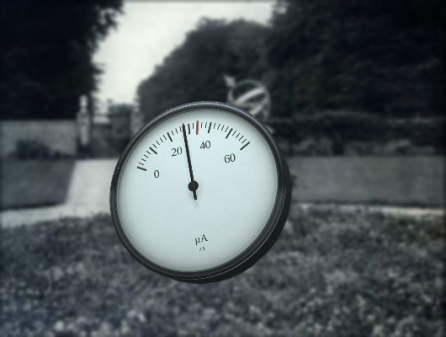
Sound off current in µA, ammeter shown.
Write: 28 µA
